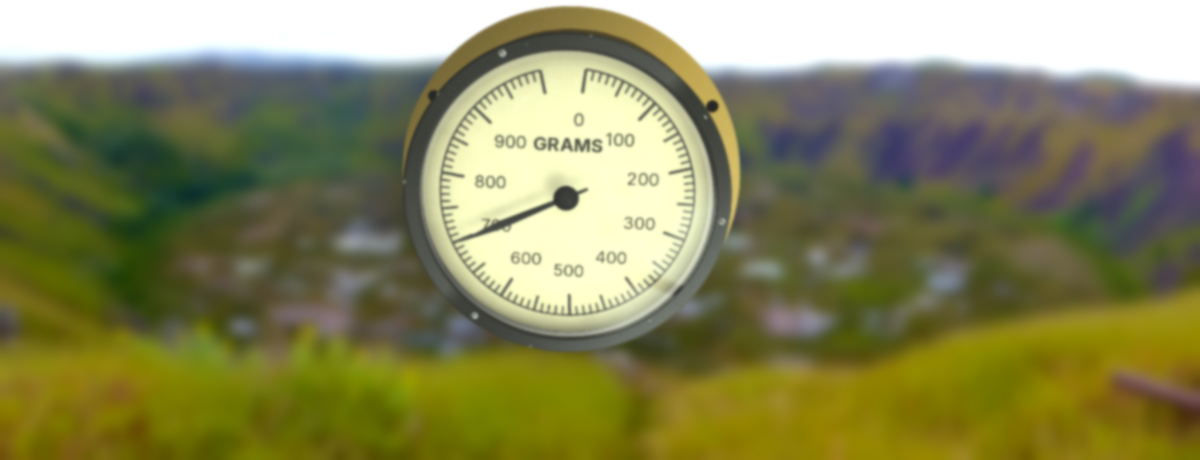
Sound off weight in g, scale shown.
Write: 700 g
